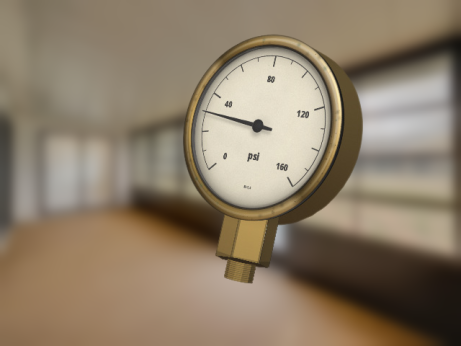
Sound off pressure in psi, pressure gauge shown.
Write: 30 psi
